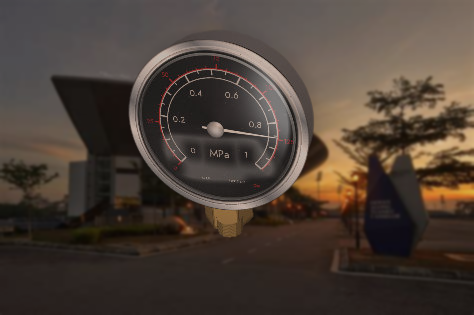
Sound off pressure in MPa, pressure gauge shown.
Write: 0.85 MPa
